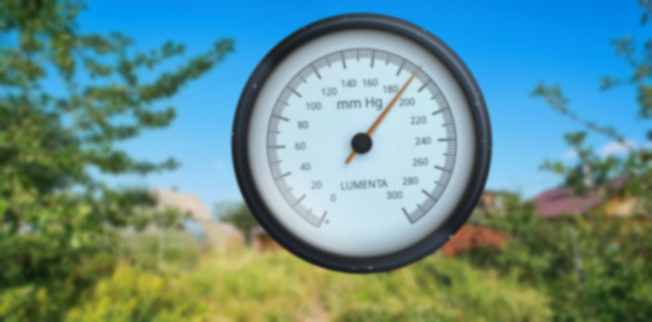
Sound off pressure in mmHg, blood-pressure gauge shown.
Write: 190 mmHg
